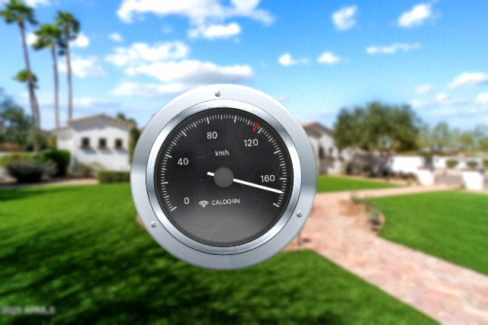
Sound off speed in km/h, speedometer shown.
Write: 170 km/h
